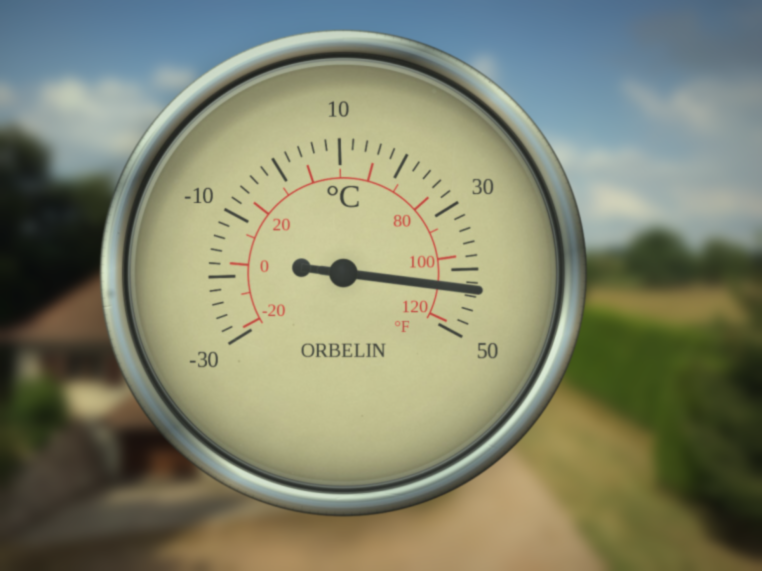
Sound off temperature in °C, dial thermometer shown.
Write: 43 °C
